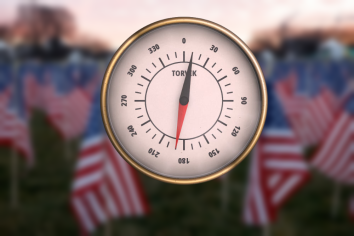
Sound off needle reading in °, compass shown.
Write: 190 °
